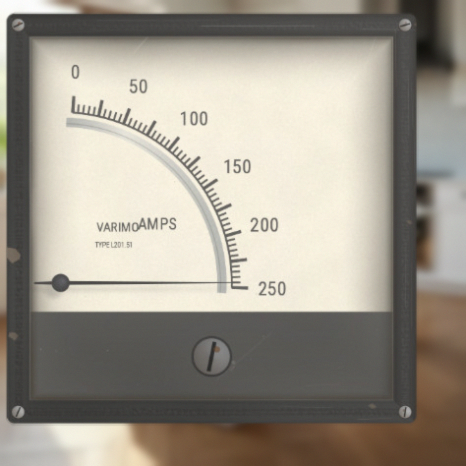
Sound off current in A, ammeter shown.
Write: 245 A
